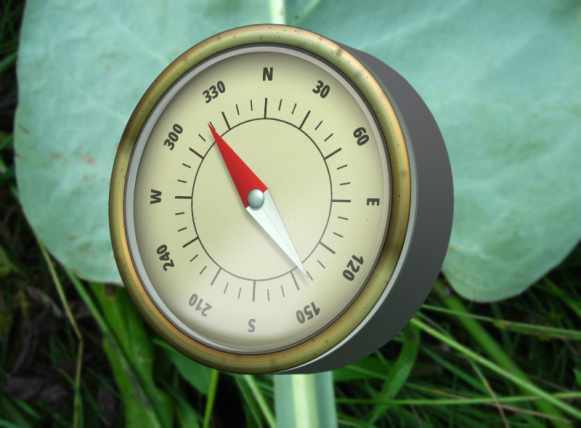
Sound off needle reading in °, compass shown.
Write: 320 °
